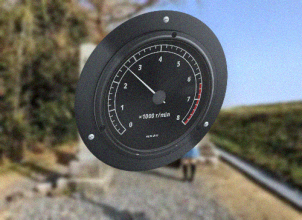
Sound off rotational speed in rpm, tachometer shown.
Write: 2600 rpm
